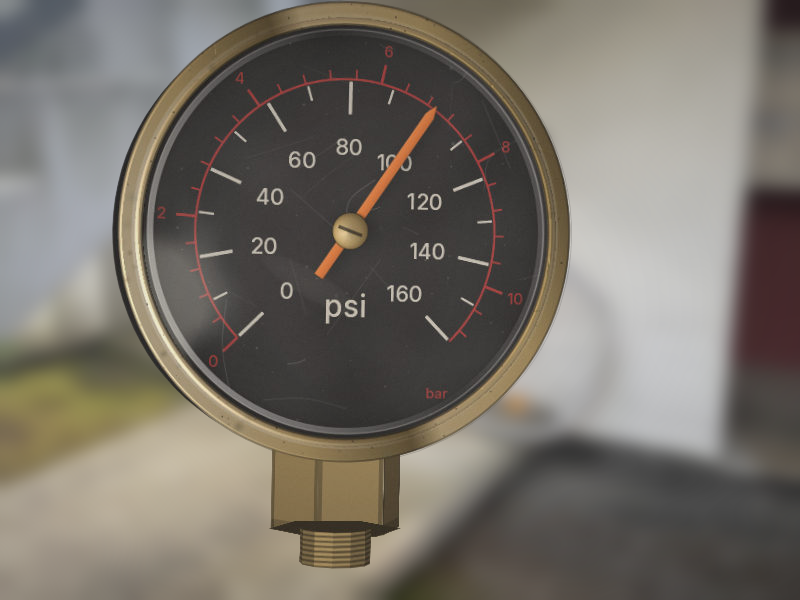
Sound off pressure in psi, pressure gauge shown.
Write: 100 psi
